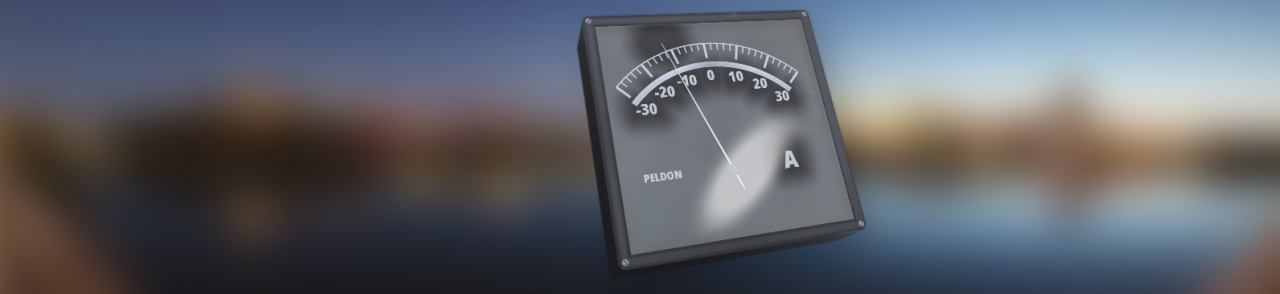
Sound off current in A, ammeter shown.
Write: -12 A
